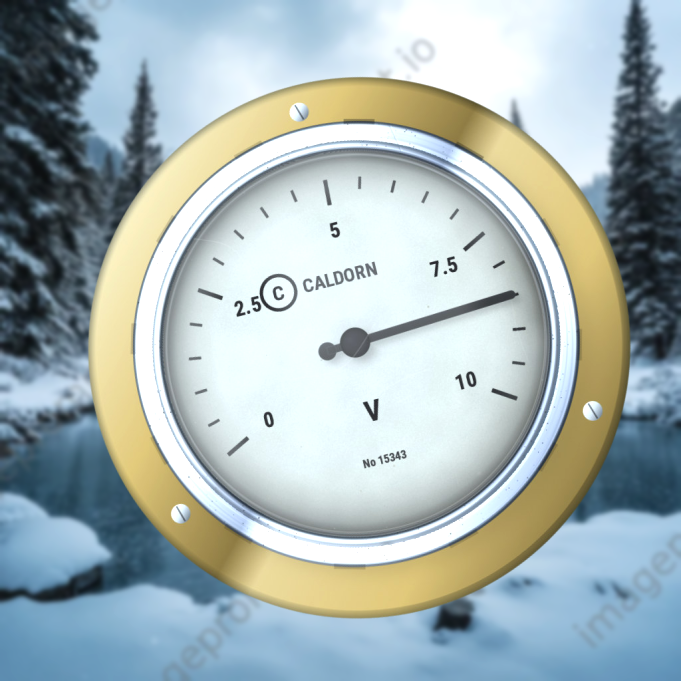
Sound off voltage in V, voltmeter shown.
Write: 8.5 V
